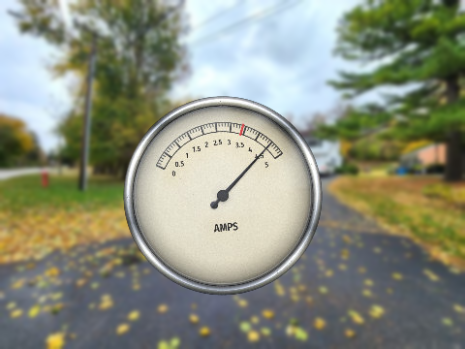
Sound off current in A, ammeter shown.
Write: 4.5 A
